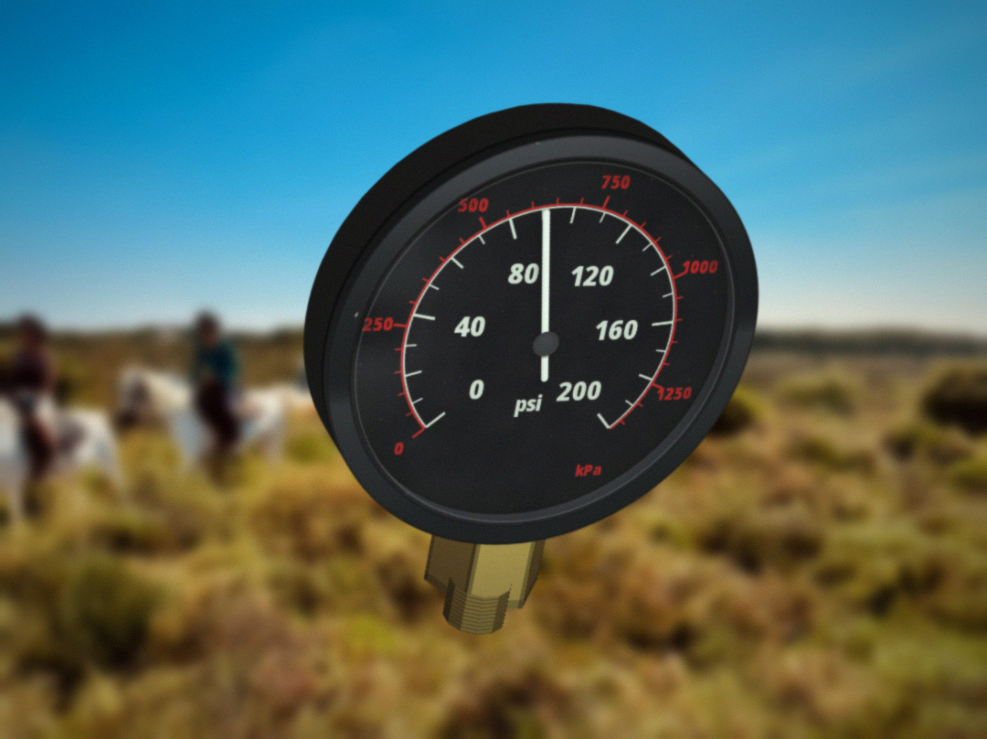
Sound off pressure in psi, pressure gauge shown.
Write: 90 psi
